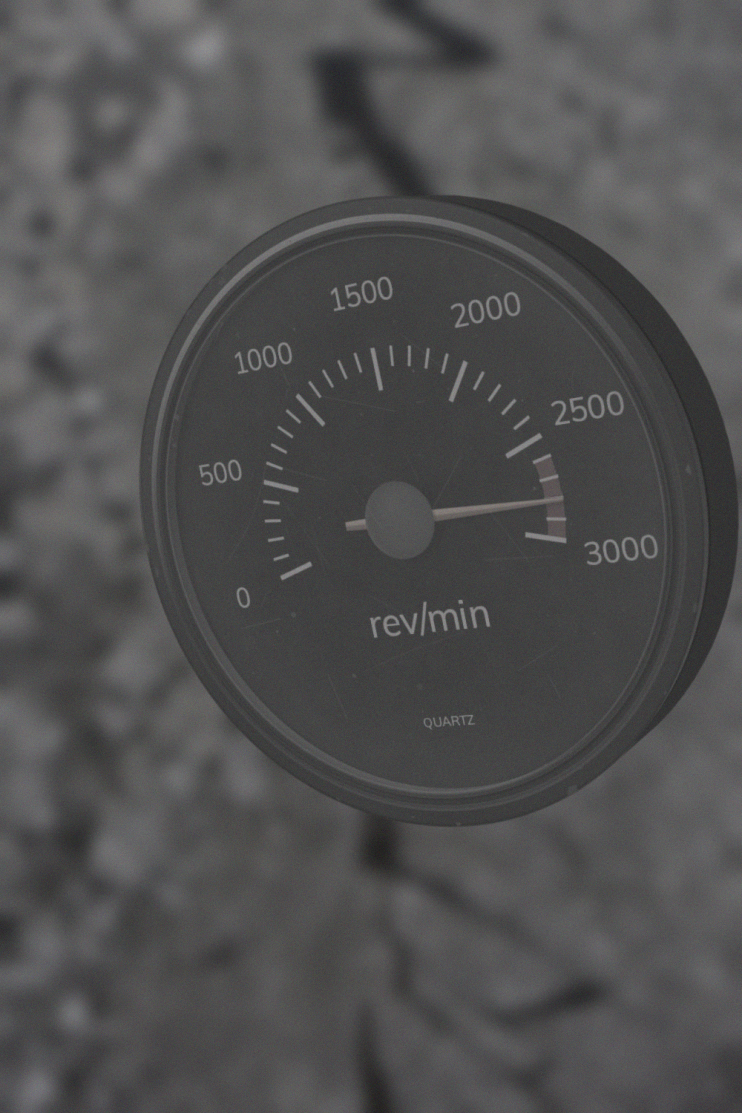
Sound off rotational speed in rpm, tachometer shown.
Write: 2800 rpm
